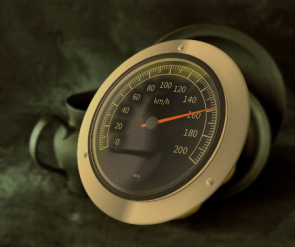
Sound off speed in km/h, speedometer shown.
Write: 160 km/h
